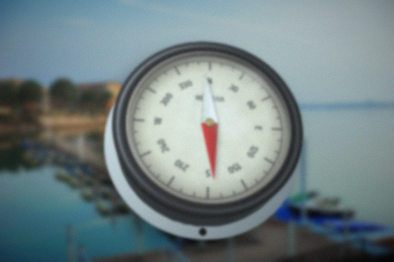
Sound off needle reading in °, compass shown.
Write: 175 °
